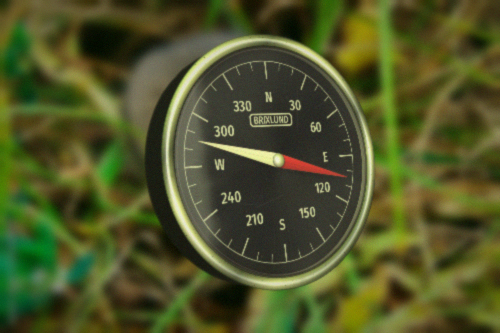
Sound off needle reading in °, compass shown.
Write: 105 °
